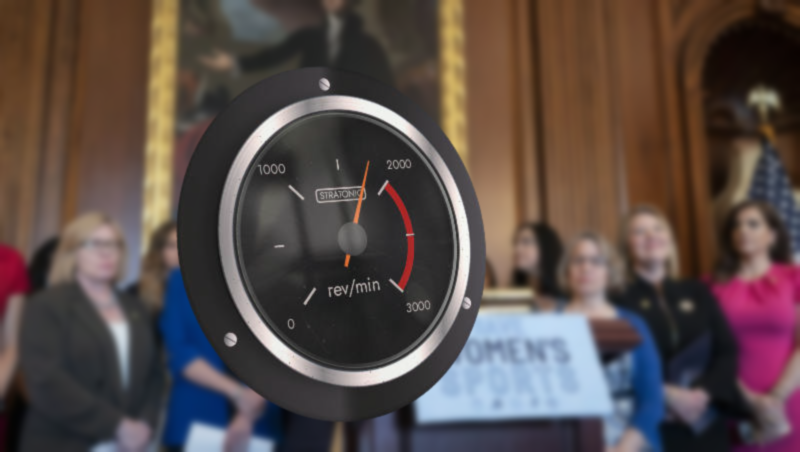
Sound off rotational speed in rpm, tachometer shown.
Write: 1750 rpm
